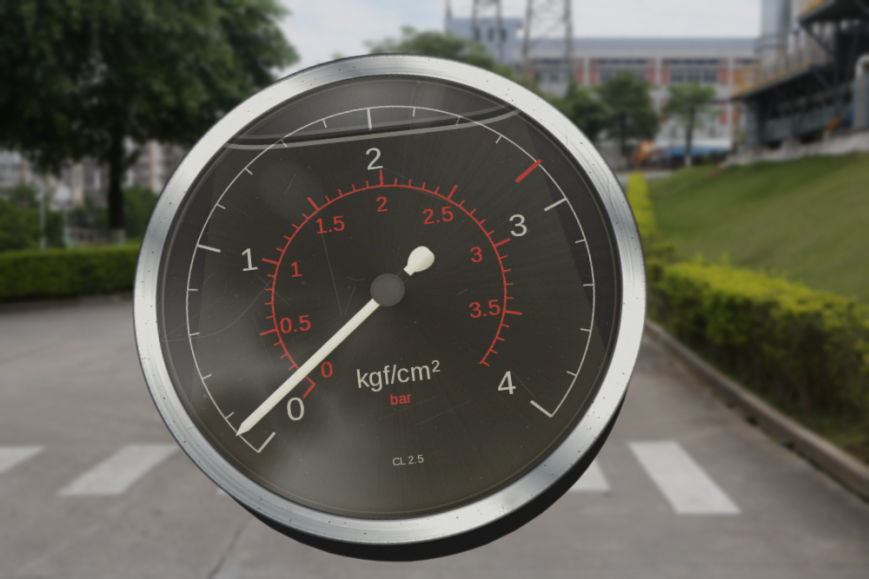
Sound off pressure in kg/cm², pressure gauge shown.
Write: 0.1 kg/cm²
